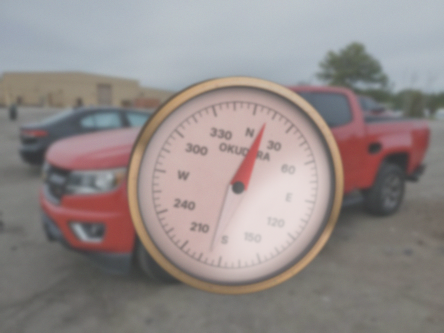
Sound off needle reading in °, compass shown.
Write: 10 °
